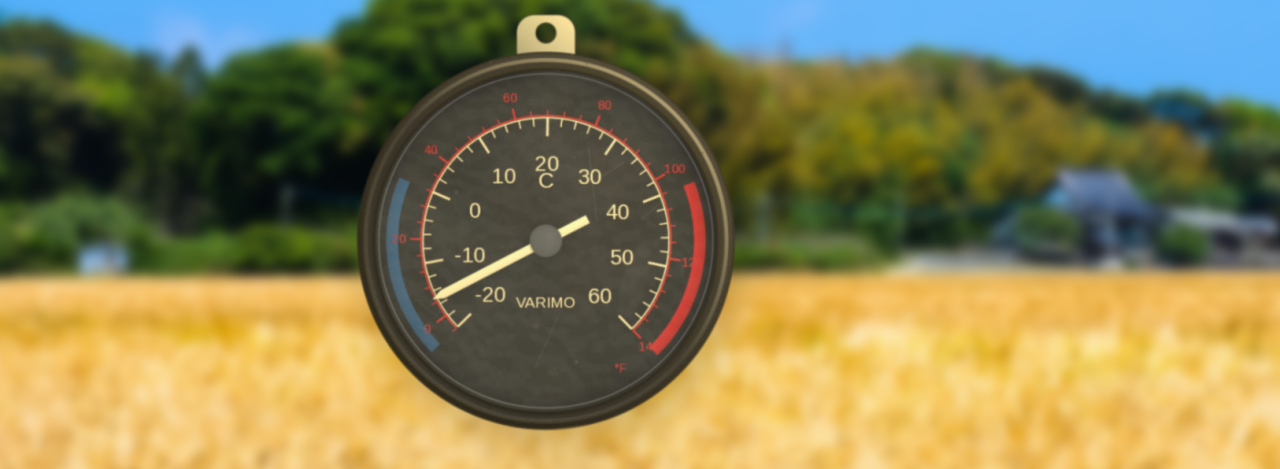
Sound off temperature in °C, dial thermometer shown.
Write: -15 °C
